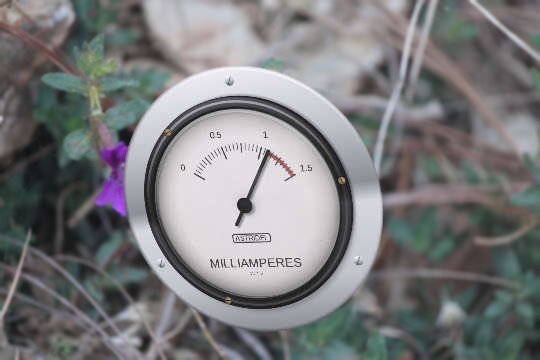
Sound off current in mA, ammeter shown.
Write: 1.1 mA
